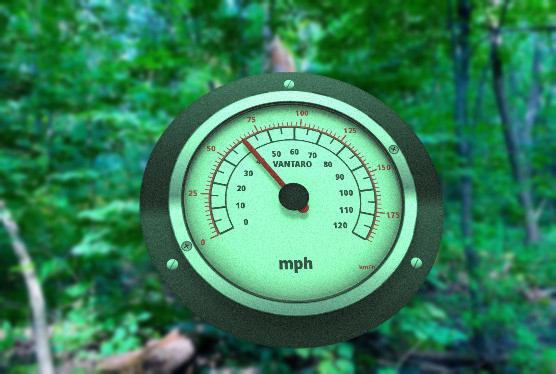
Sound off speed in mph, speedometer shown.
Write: 40 mph
